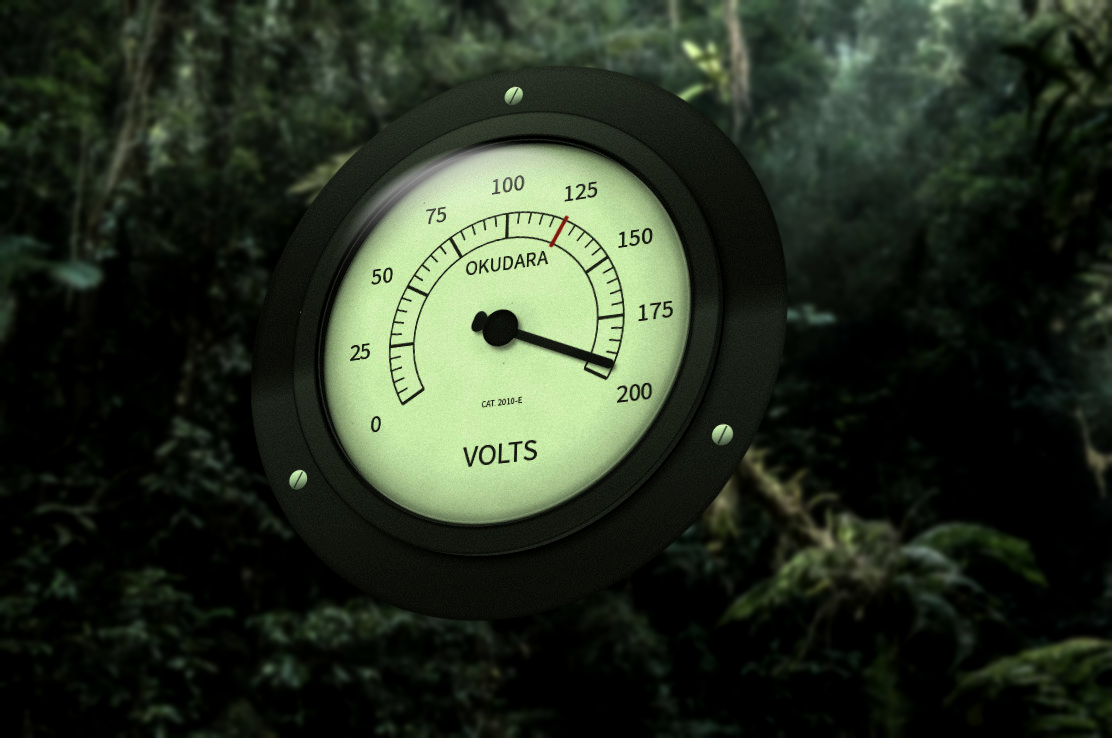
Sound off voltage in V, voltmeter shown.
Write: 195 V
